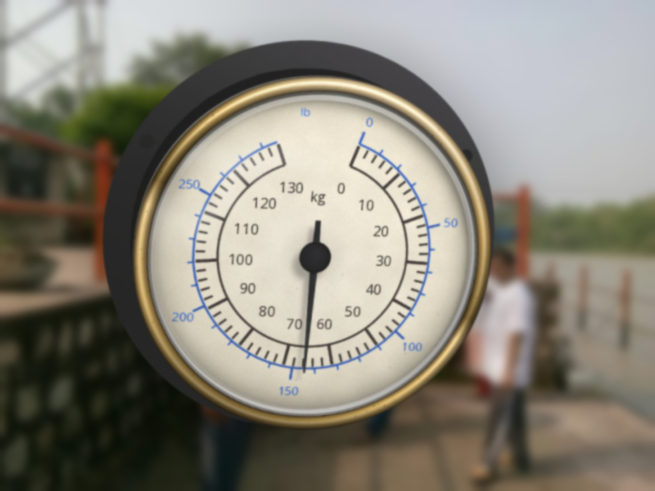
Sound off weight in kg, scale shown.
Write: 66 kg
